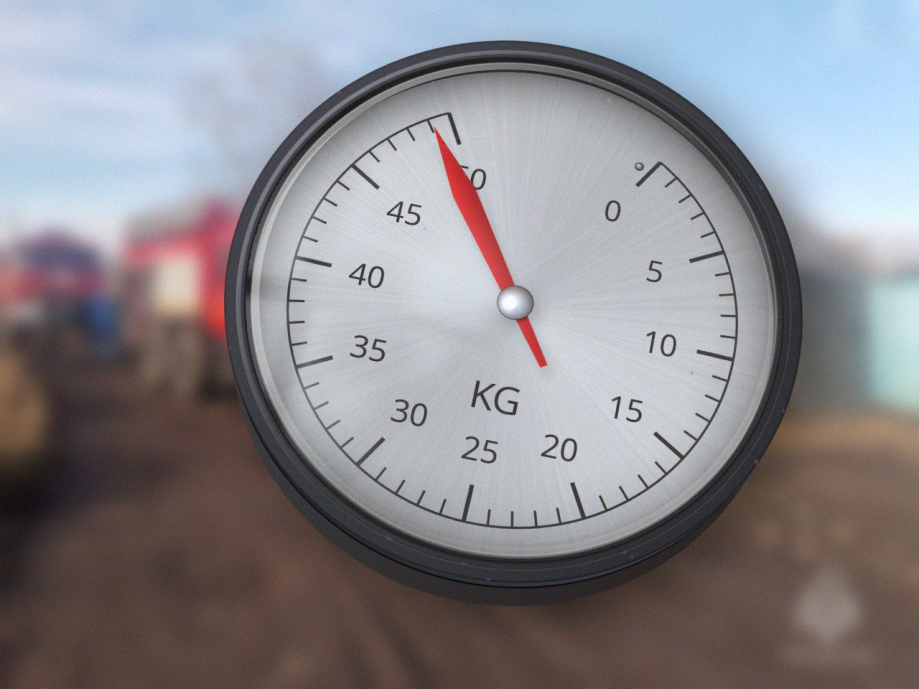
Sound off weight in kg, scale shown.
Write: 49 kg
